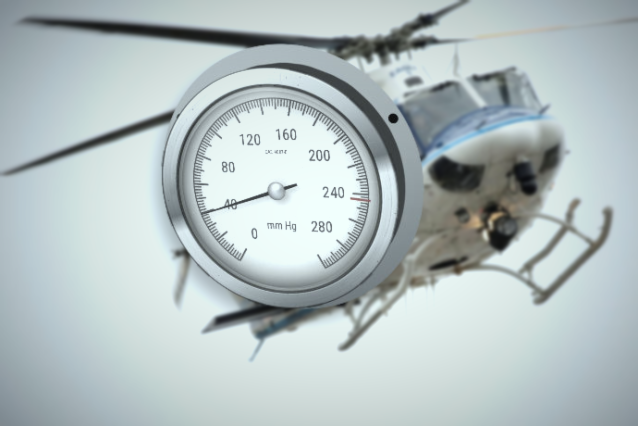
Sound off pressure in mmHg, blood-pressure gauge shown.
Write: 40 mmHg
